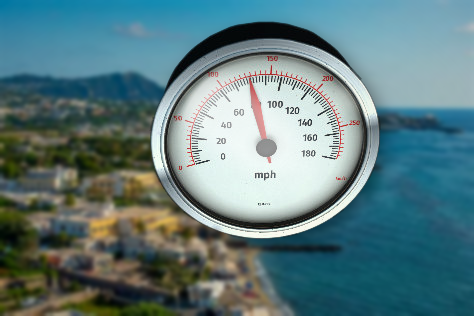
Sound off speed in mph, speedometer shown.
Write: 80 mph
